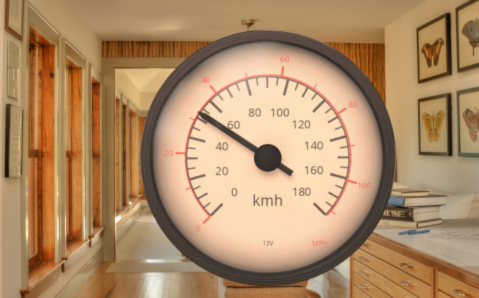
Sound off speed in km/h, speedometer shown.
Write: 52.5 km/h
